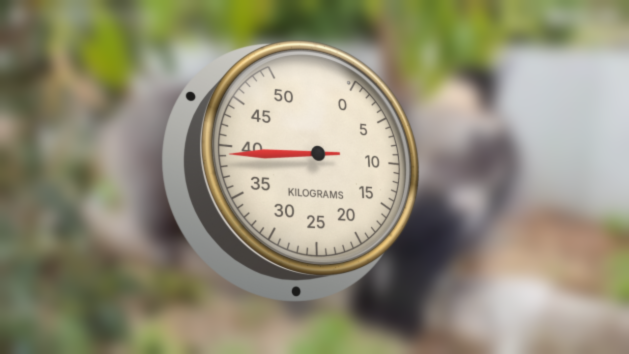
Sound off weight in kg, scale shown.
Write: 39 kg
